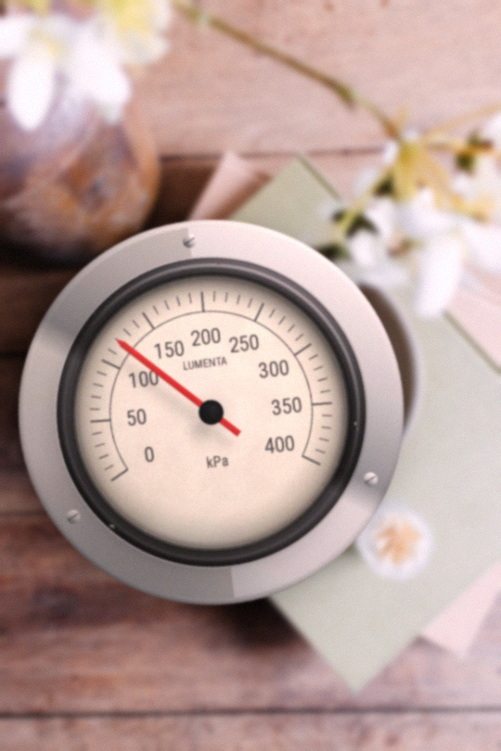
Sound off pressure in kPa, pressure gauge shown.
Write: 120 kPa
